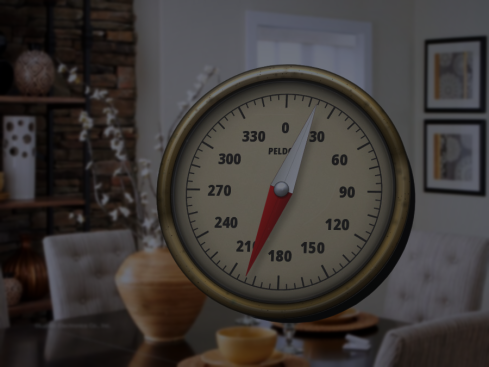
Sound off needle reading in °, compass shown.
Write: 200 °
